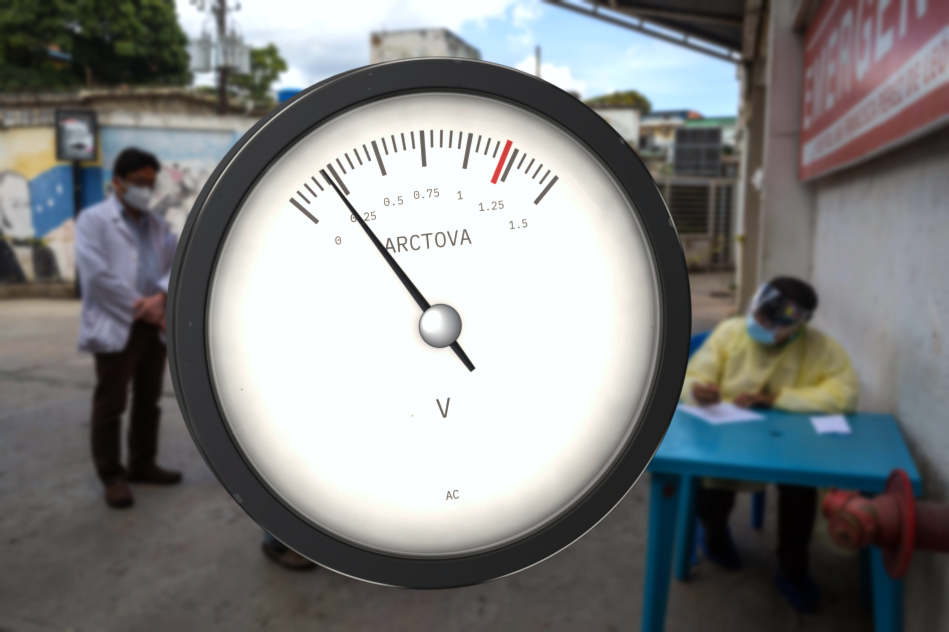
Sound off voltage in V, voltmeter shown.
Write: 0.2 V
